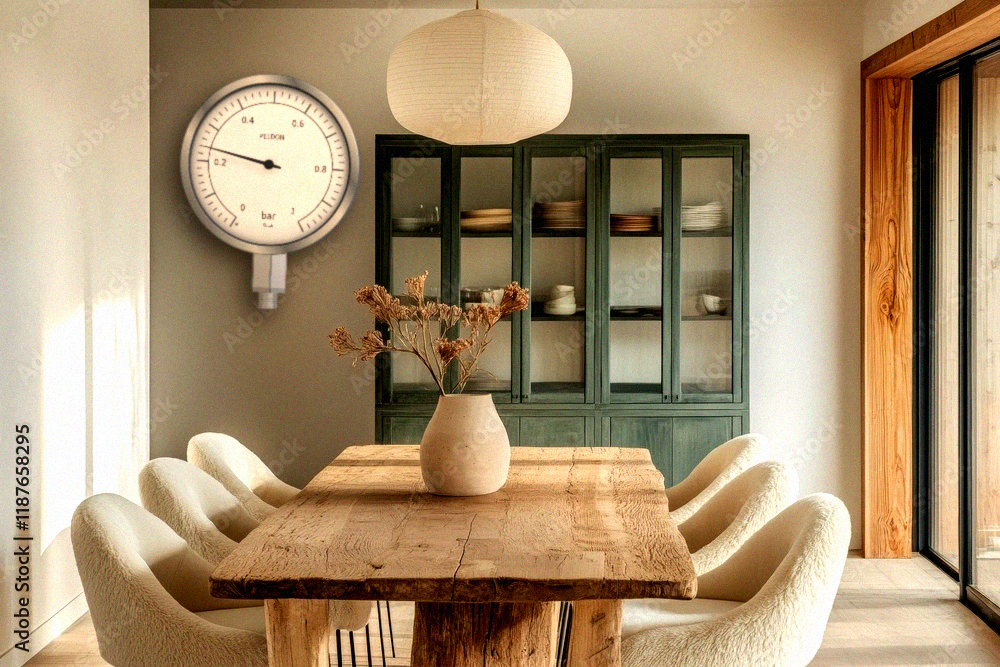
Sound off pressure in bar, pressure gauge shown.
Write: 0.24 bar
